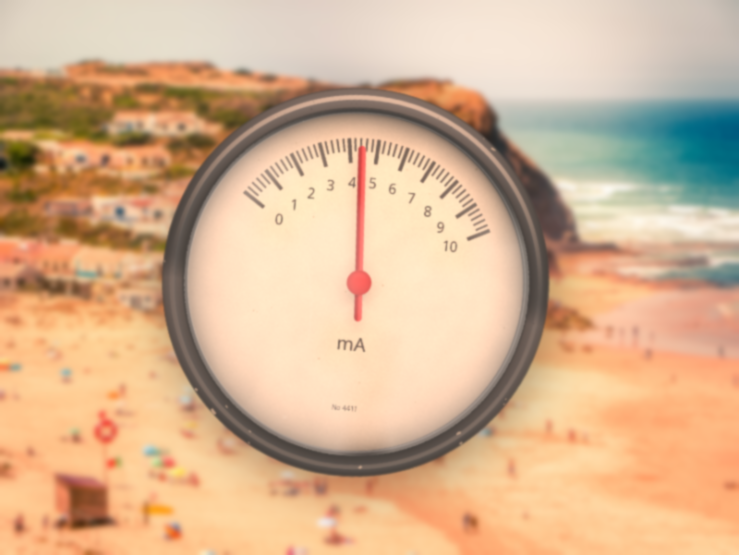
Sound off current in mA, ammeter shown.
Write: 4.4 mA
